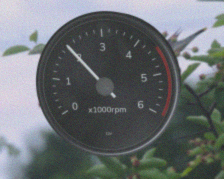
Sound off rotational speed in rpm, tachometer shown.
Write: 2000 rpm
